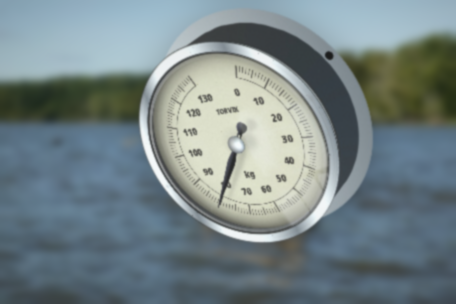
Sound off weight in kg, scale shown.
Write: 80 kg
